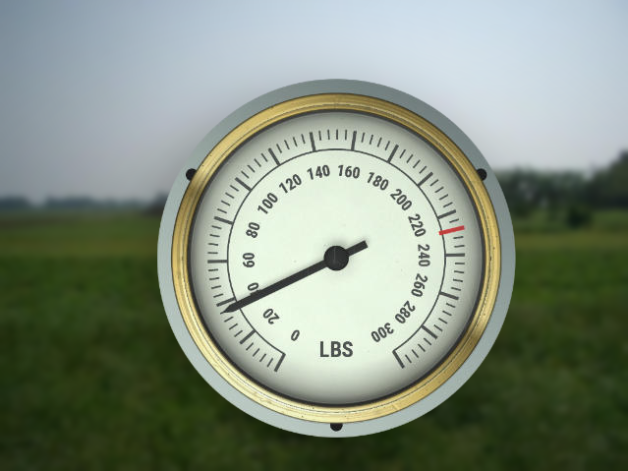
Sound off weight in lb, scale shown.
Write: 36 lb
